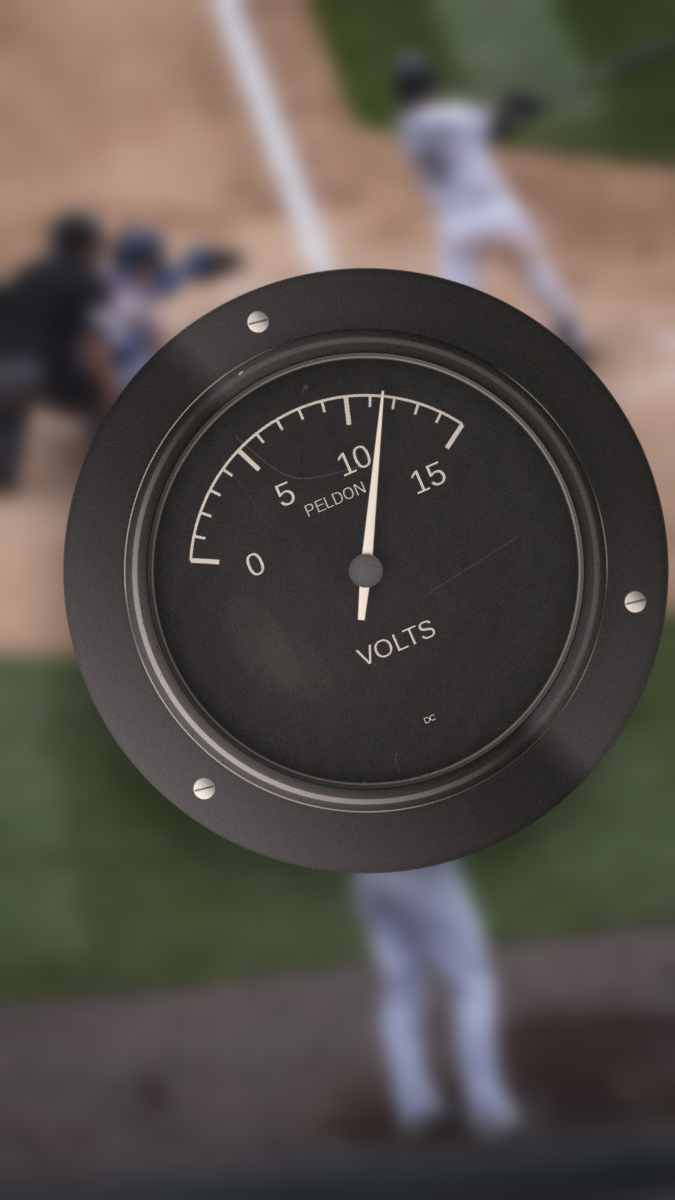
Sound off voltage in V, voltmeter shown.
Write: 11.5 V
